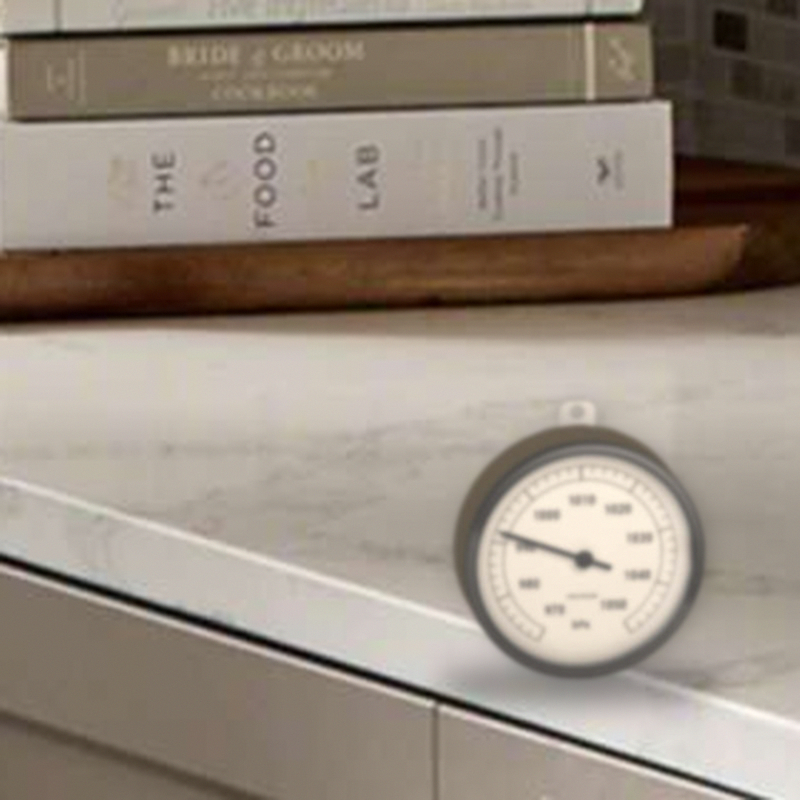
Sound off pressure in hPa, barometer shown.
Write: 992 hPa
